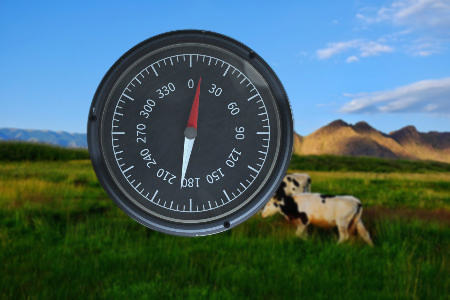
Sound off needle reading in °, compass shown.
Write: 10 °
